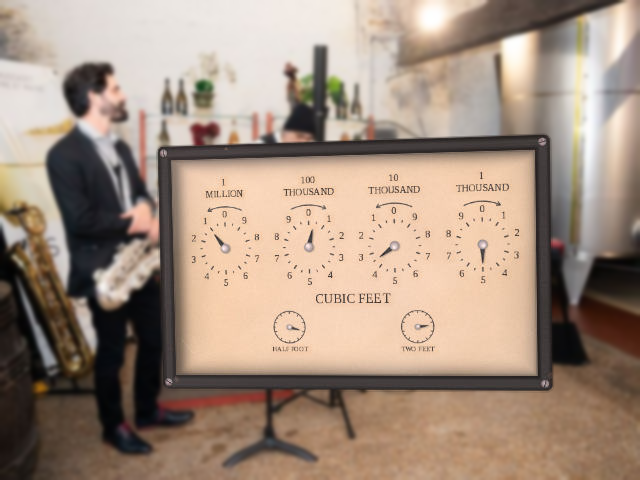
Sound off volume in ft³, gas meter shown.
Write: 103500 ft³
